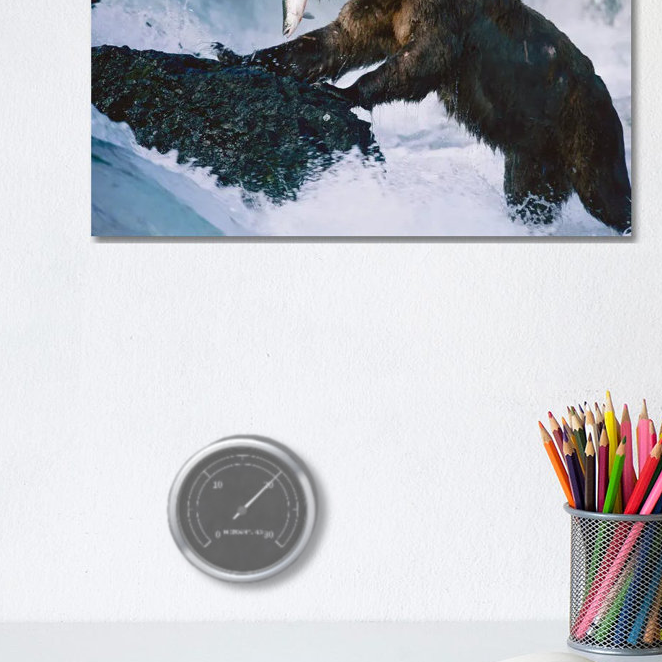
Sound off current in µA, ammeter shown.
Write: 20 µA
